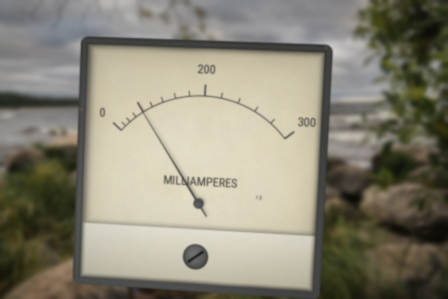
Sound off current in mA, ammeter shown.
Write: 100 mA
